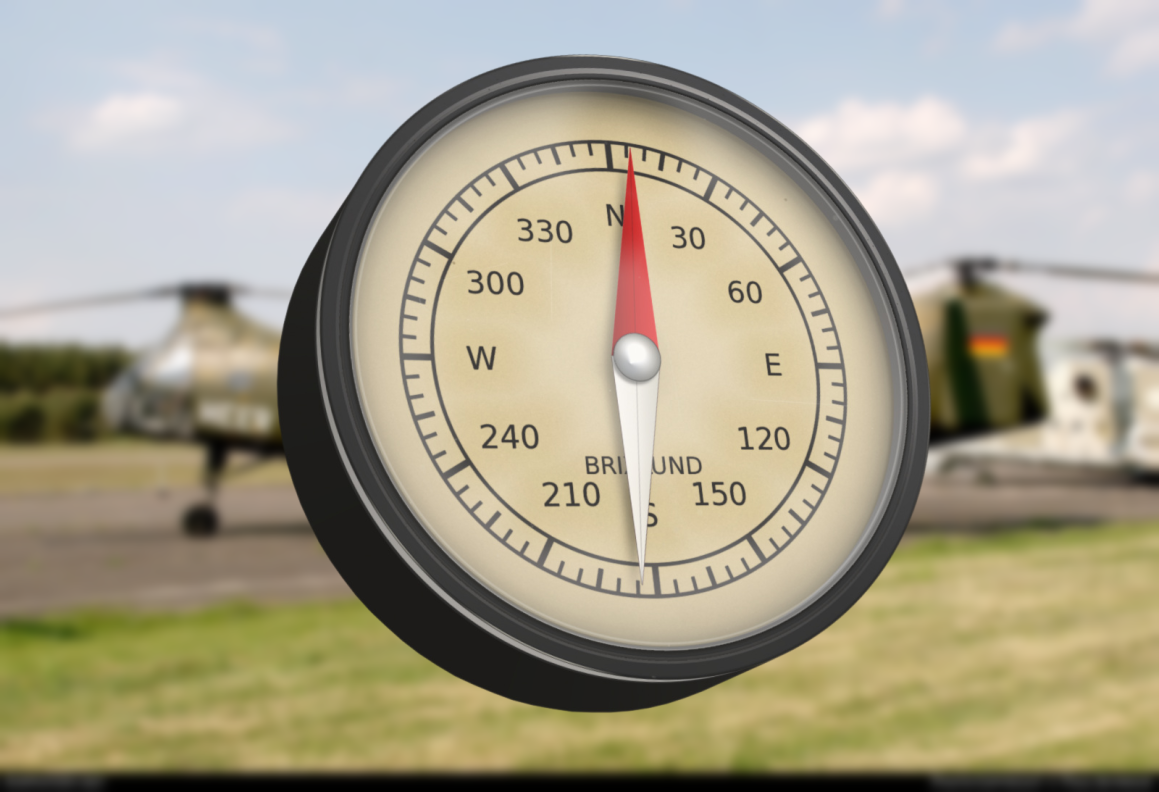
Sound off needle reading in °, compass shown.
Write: 5 °
